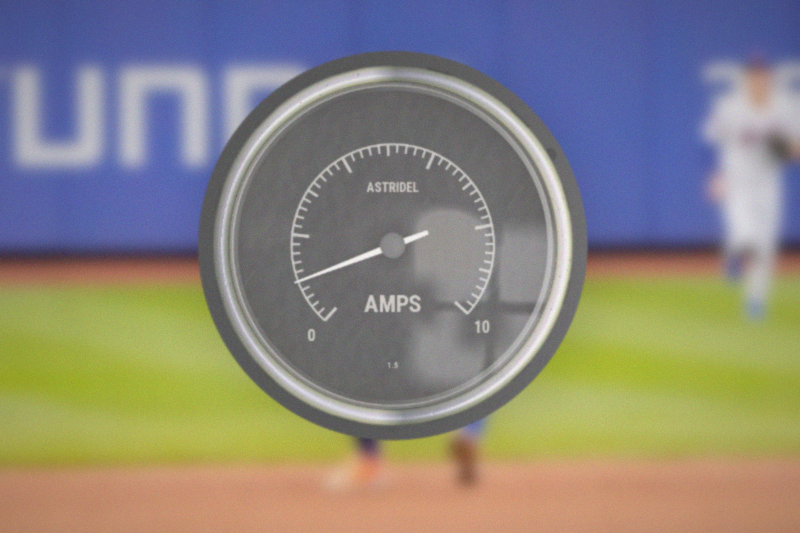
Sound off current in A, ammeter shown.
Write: 1 A
